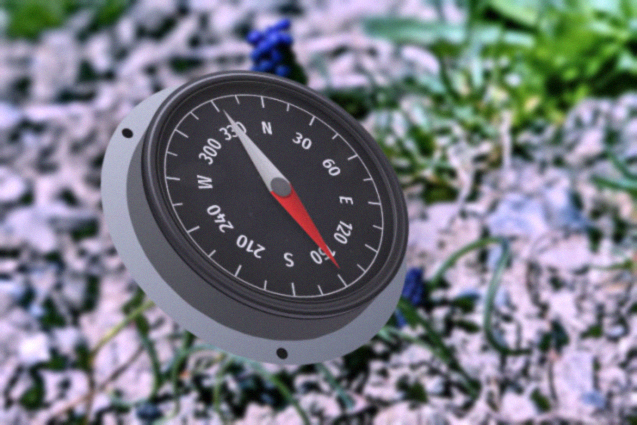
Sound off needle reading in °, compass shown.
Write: 150 °
